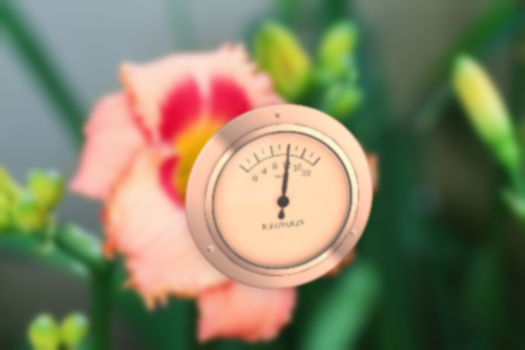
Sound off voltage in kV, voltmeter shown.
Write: 12 kV
